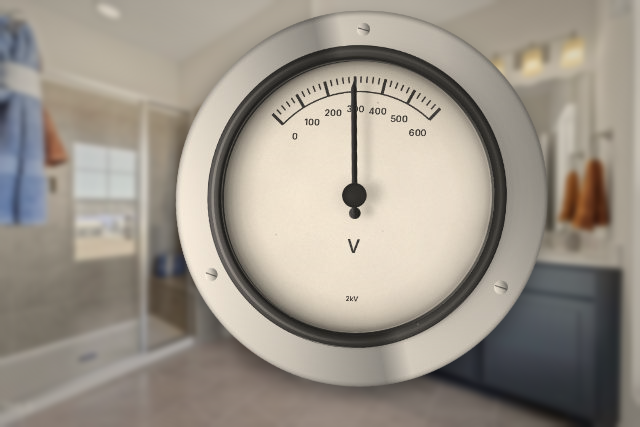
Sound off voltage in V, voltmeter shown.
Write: 300 V
